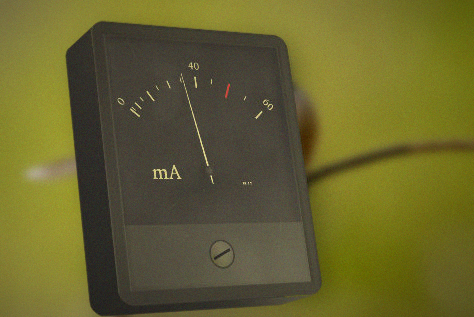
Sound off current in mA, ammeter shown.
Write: 35 mA
